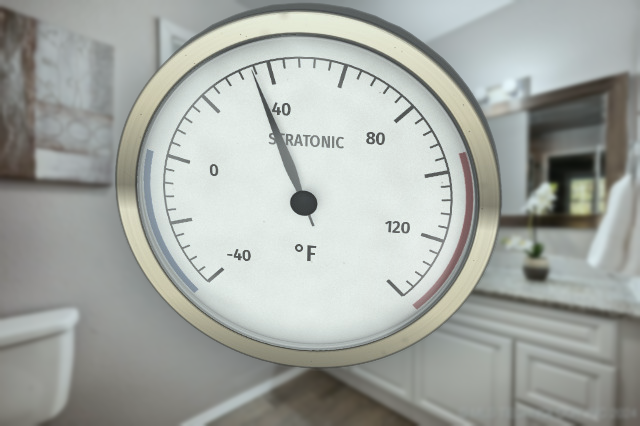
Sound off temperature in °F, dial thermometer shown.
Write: 36 °F
